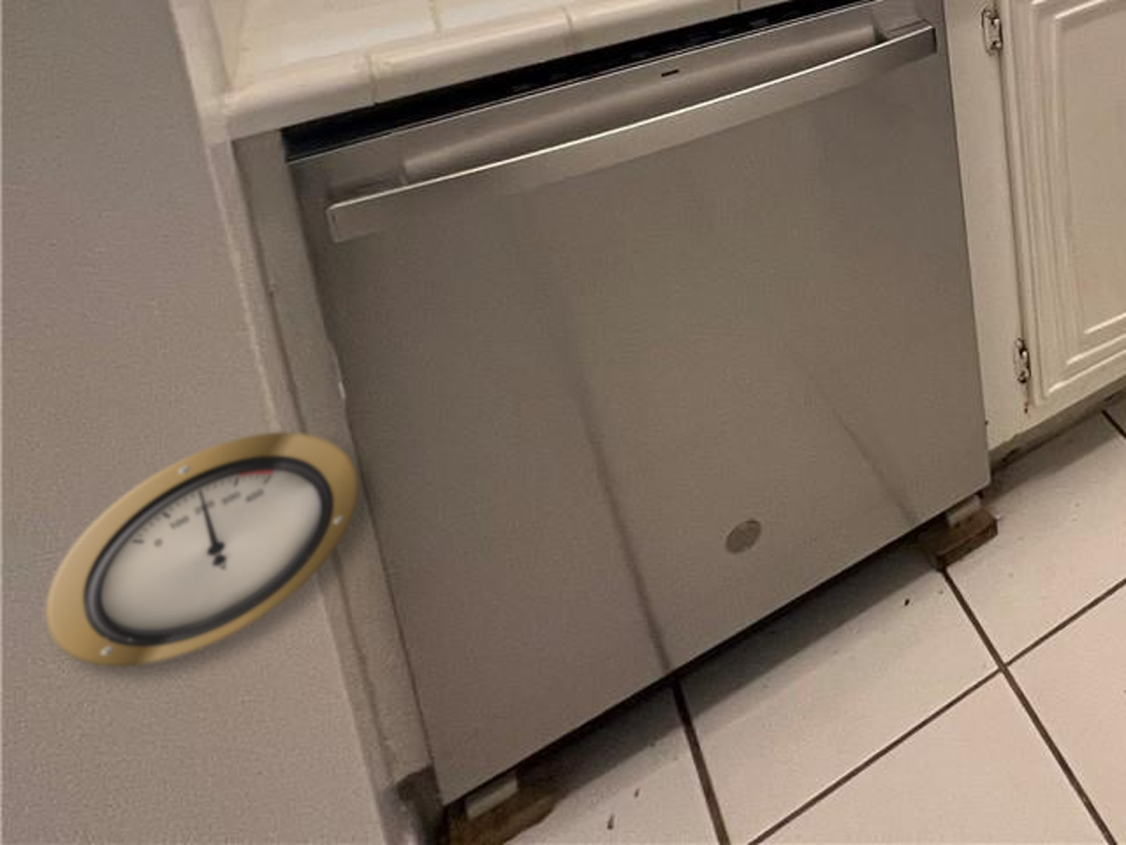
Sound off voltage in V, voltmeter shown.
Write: 200 V
